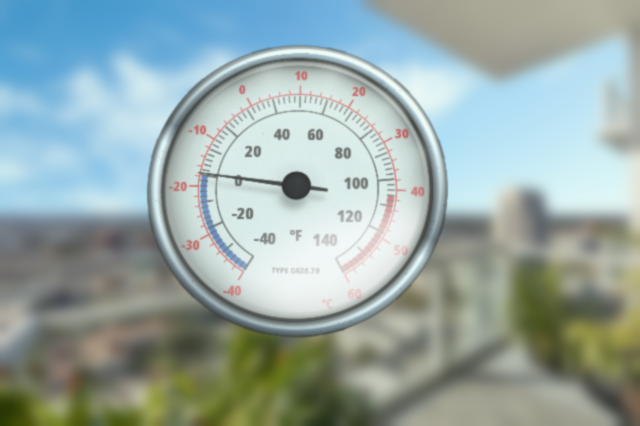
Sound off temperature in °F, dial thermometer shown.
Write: 0 °F
